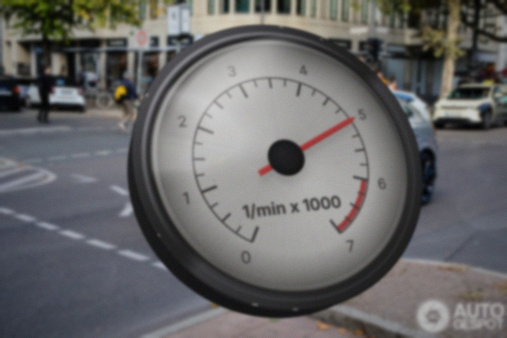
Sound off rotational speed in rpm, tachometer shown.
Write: 5000 rpm
